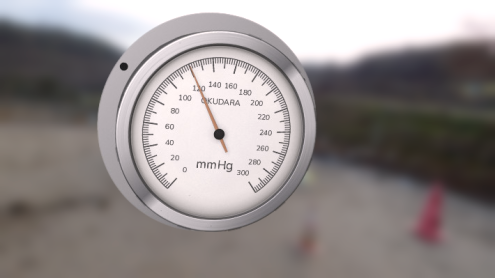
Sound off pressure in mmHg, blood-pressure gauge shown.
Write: 120 mmHg
